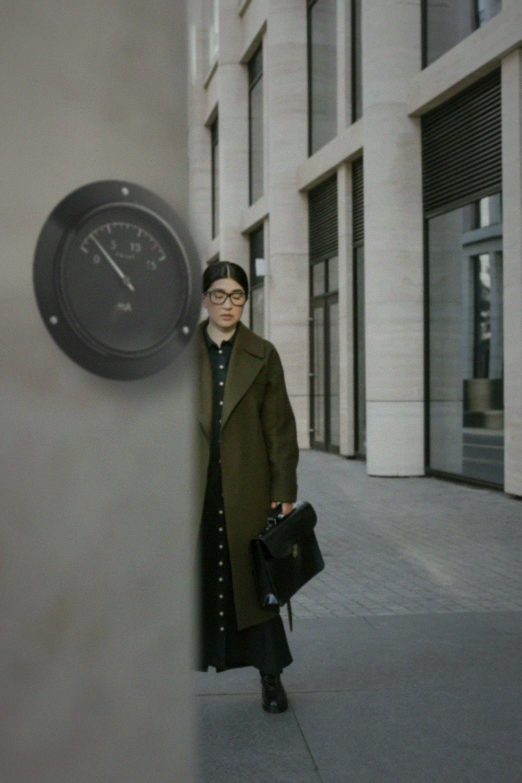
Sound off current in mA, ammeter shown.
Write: 2 mA
